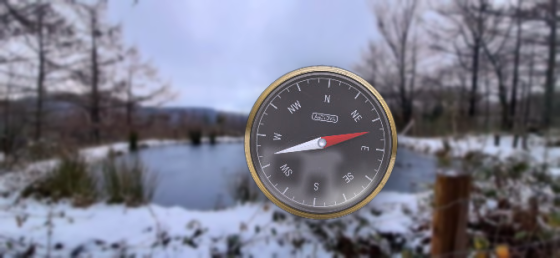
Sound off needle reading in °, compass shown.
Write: 70 °
